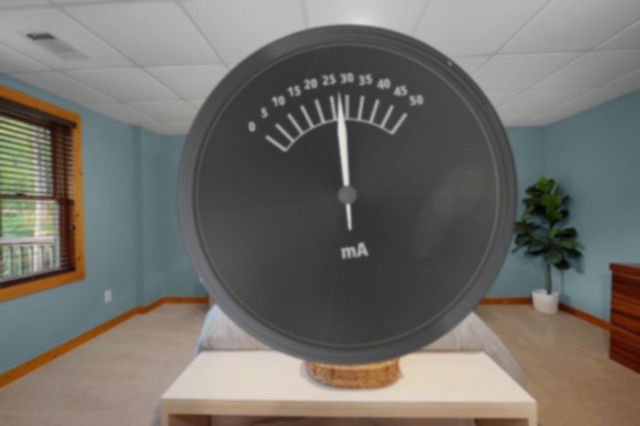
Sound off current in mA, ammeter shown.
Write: 27.5 mA
